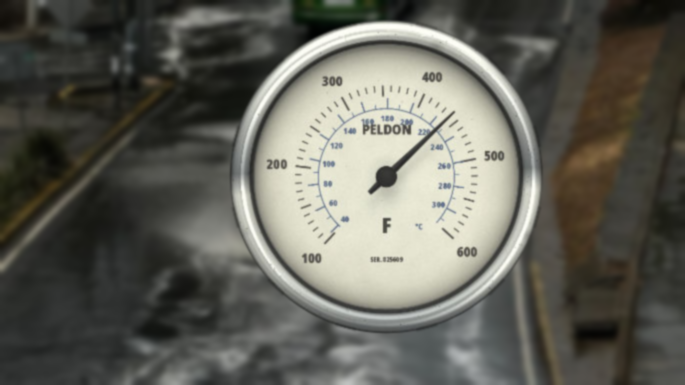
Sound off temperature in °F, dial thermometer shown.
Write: 440 °F
